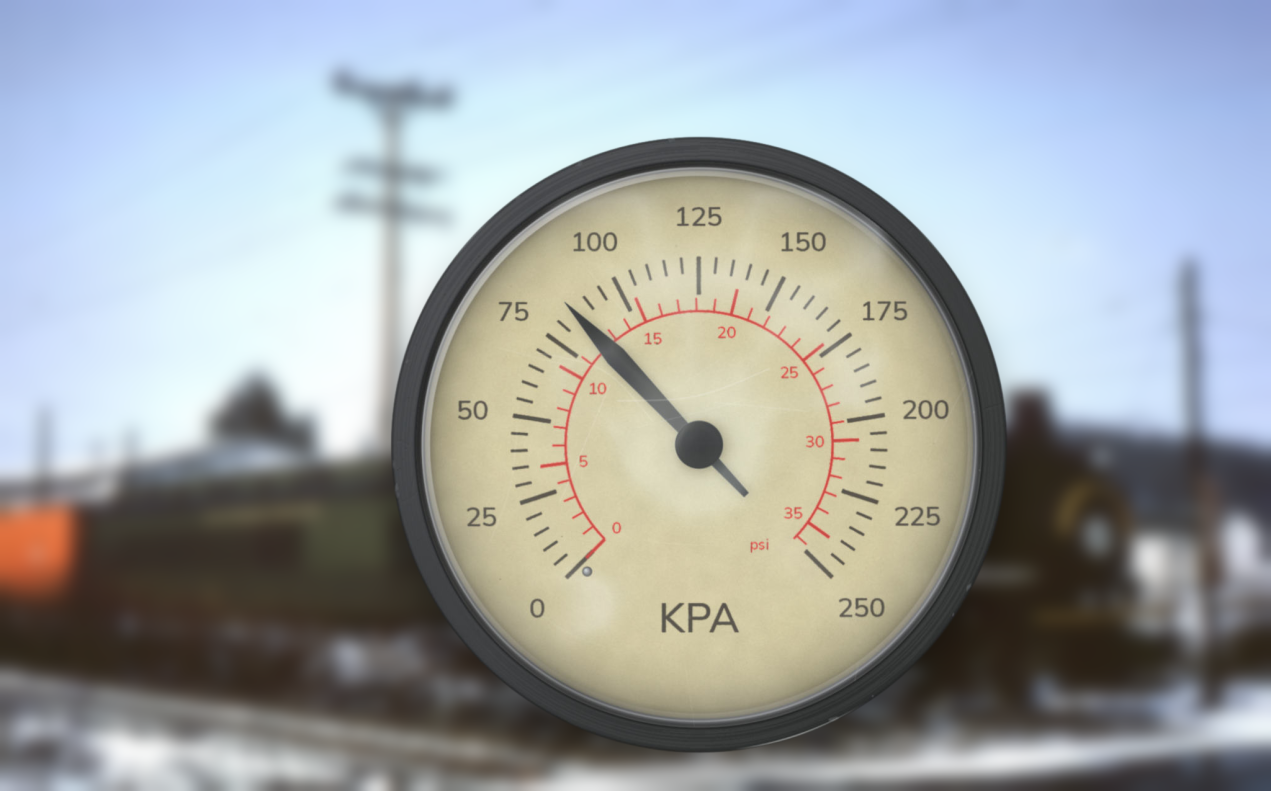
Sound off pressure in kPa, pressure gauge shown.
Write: 85 kPa
